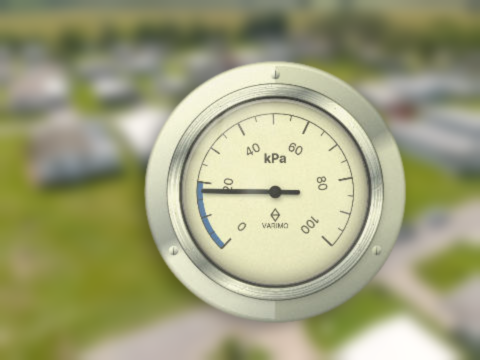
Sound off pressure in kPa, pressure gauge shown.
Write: 17.5 kPa
